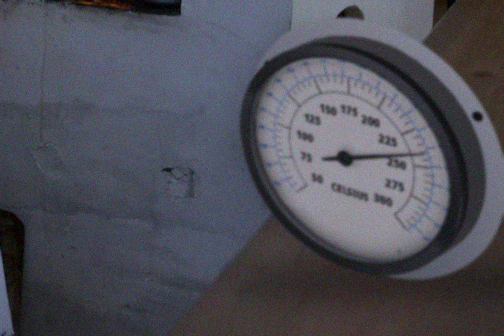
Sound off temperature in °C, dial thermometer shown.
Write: 240 °C
